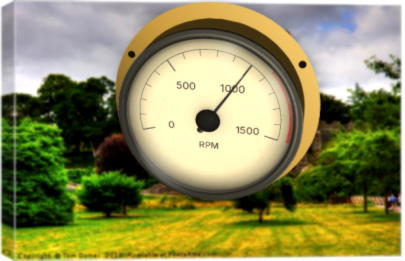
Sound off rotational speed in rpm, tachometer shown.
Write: 1000 rpm
